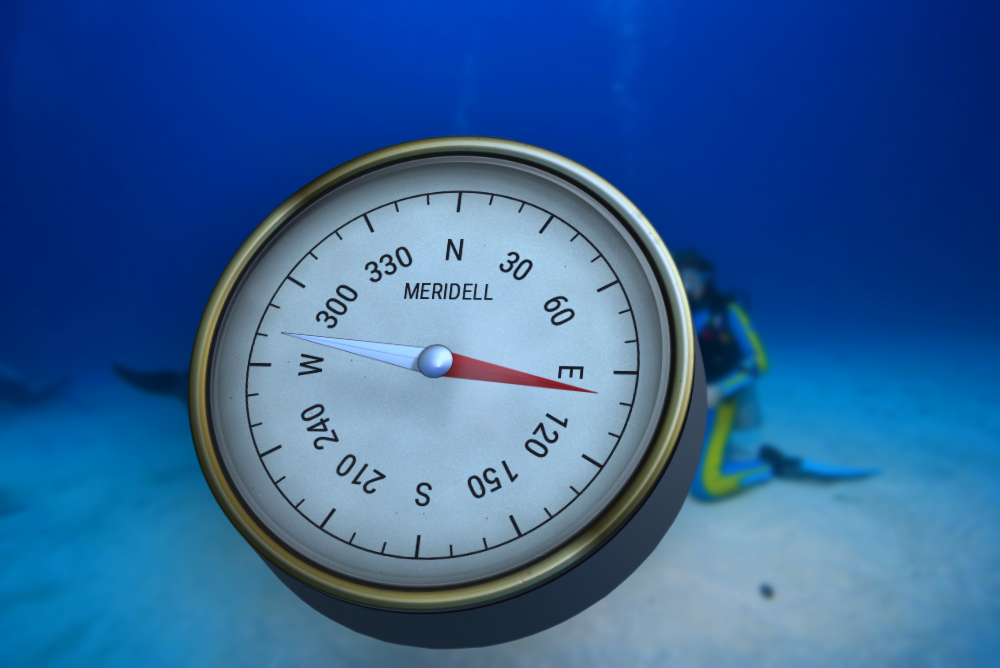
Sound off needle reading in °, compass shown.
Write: 100 °
